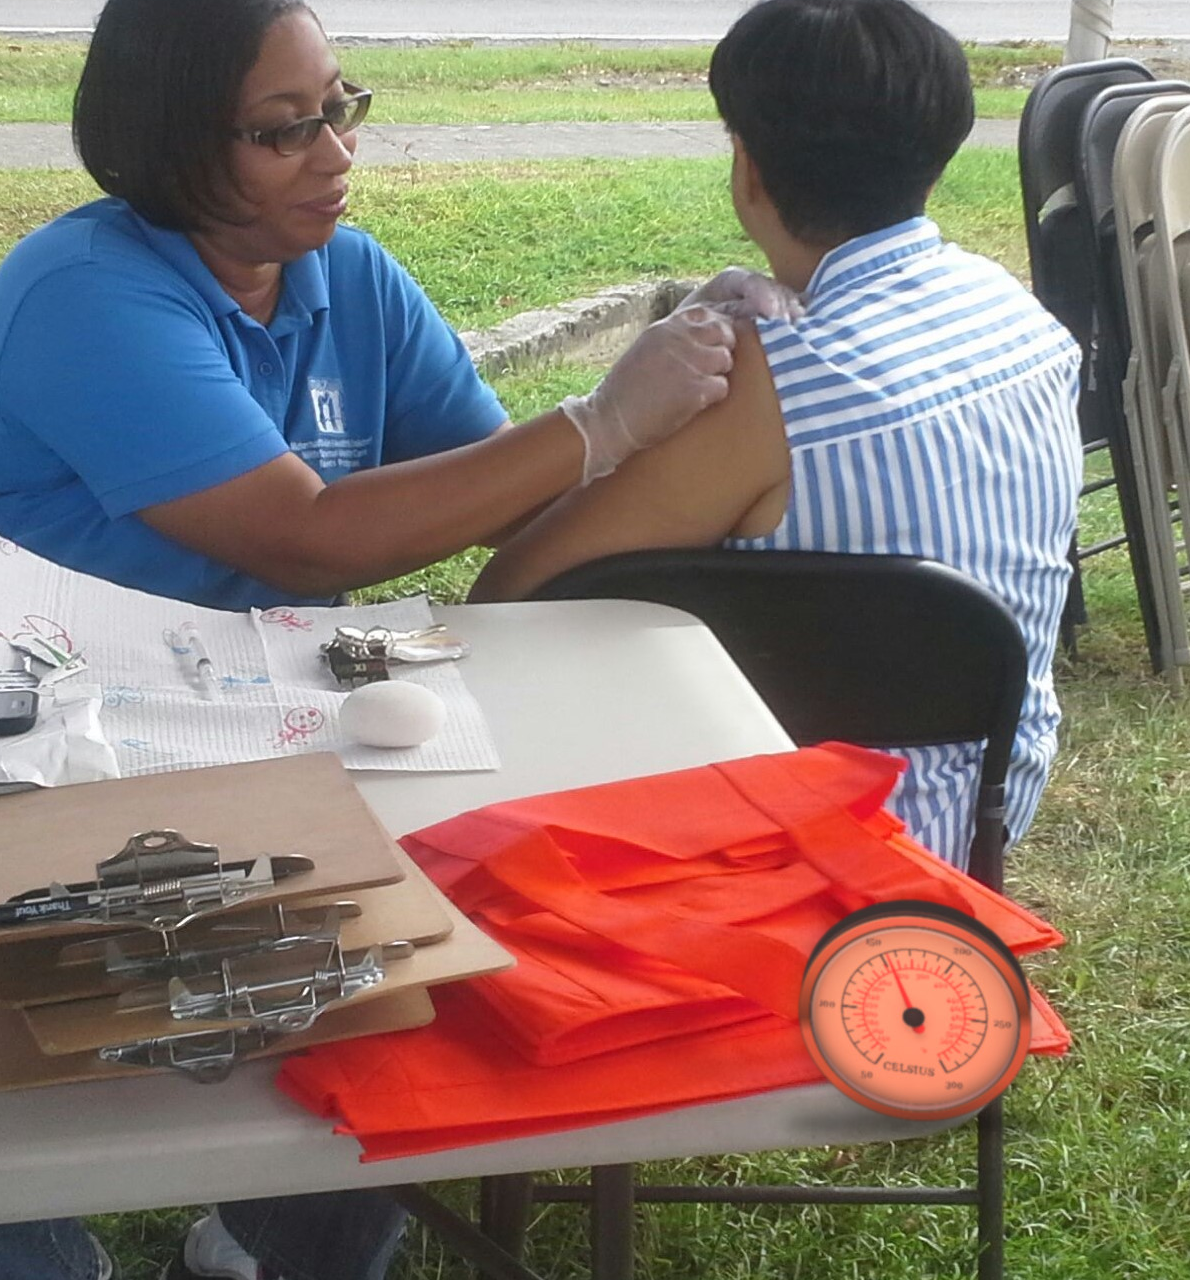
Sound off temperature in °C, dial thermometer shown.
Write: 155 °C
